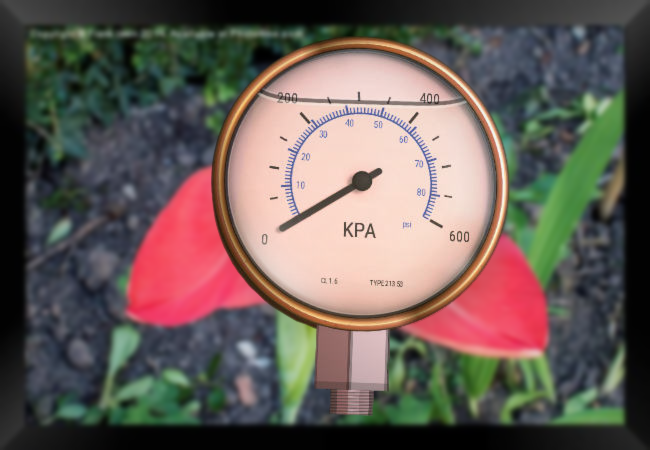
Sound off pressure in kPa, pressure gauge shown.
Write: 0 kPa
